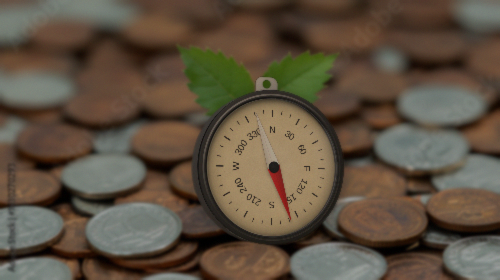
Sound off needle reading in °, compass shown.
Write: 160 °
